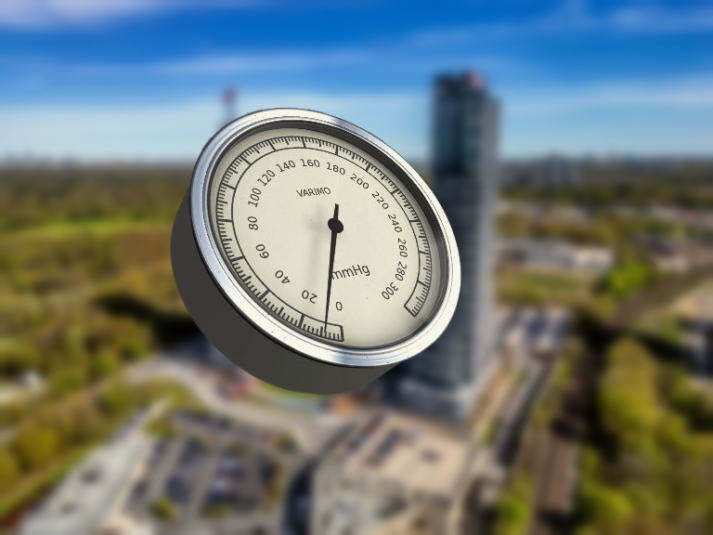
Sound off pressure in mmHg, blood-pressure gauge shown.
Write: 10 mmHg
